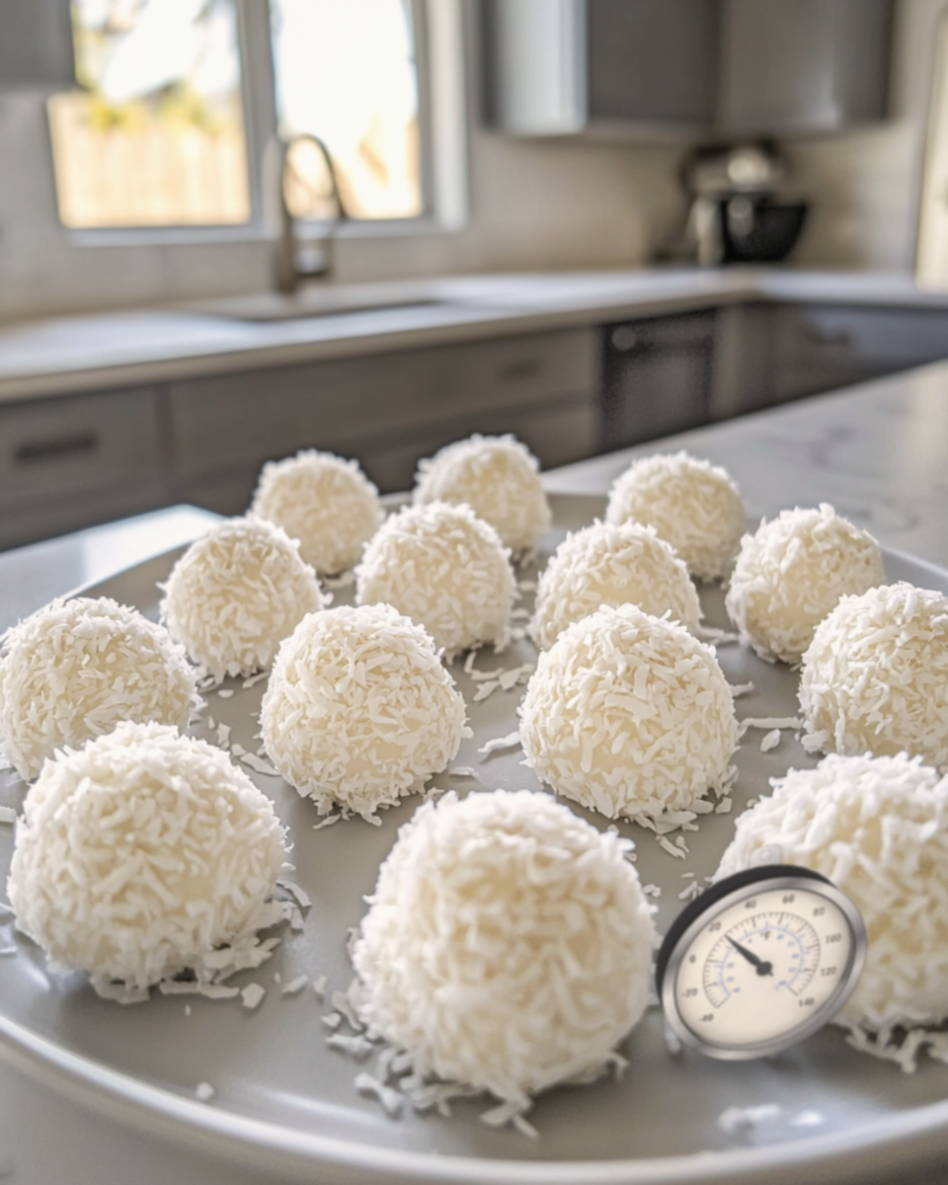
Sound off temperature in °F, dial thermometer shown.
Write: 20 °F
